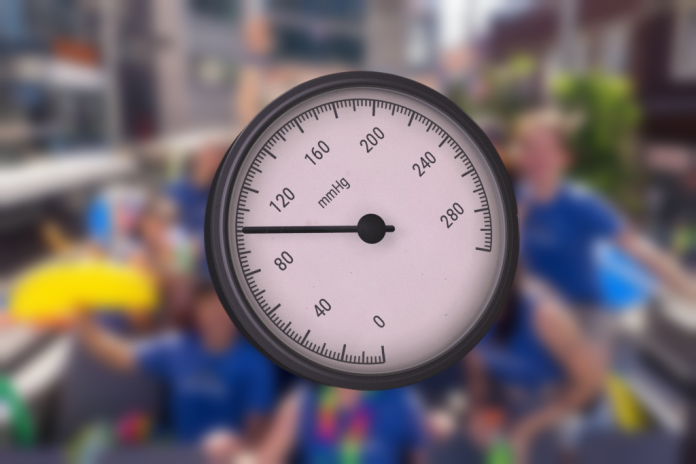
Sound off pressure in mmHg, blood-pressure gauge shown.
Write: 100 mmHg
